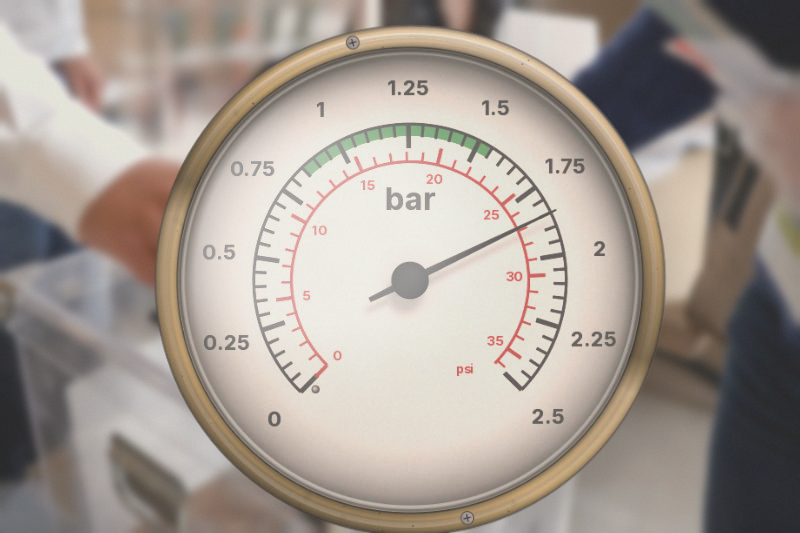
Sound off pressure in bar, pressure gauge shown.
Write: 1.85 bar
